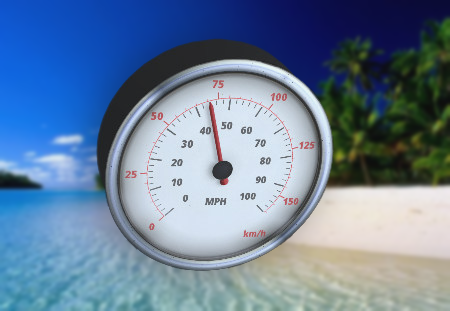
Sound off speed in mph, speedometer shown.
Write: 44 mph
